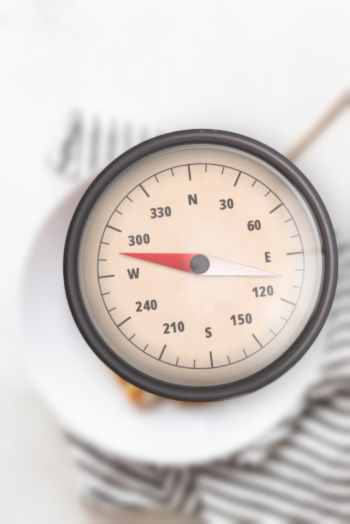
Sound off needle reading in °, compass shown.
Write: 285 °
